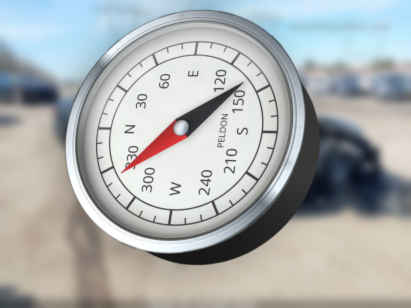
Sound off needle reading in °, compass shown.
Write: 320 °
